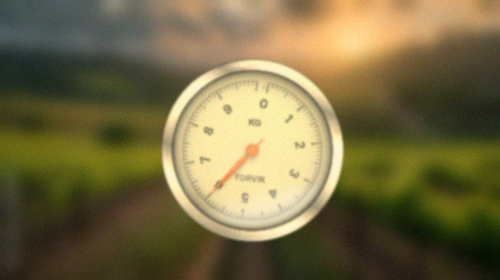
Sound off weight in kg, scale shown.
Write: 6 kg
